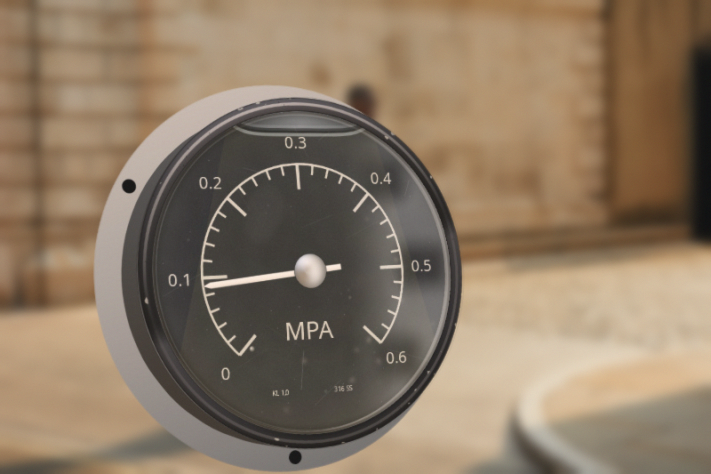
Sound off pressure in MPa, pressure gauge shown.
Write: 0.09 MPa
